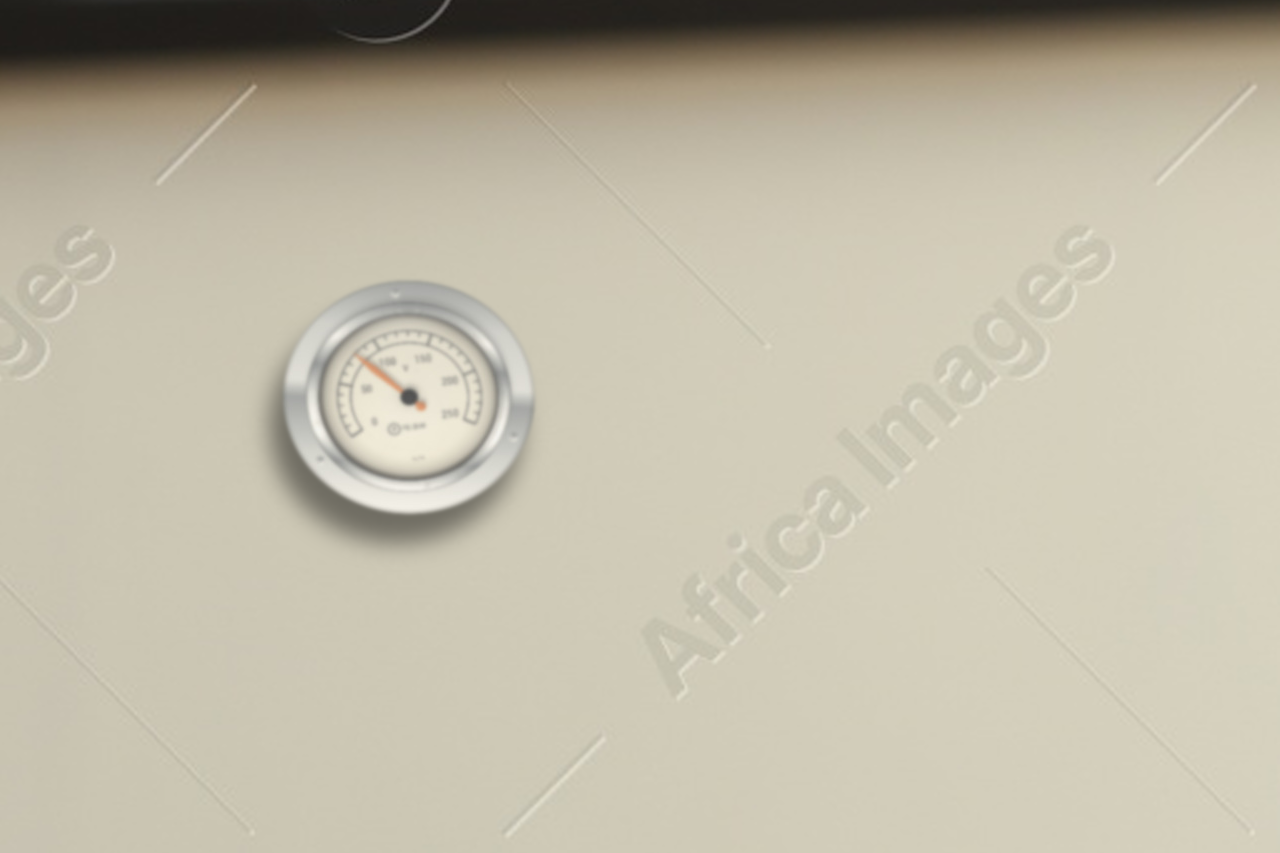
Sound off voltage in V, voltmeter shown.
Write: 80 V
